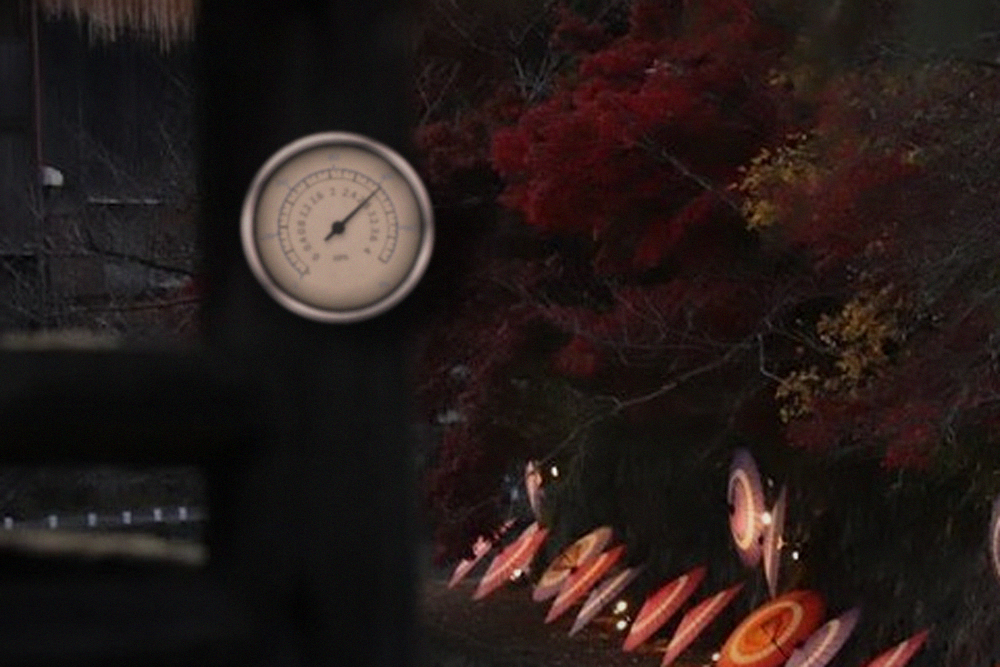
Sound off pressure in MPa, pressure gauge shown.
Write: 2.8 MPa
